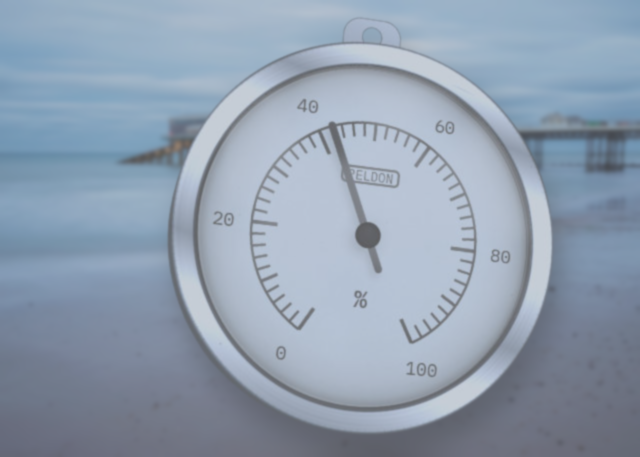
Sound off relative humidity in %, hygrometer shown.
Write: 42 %
